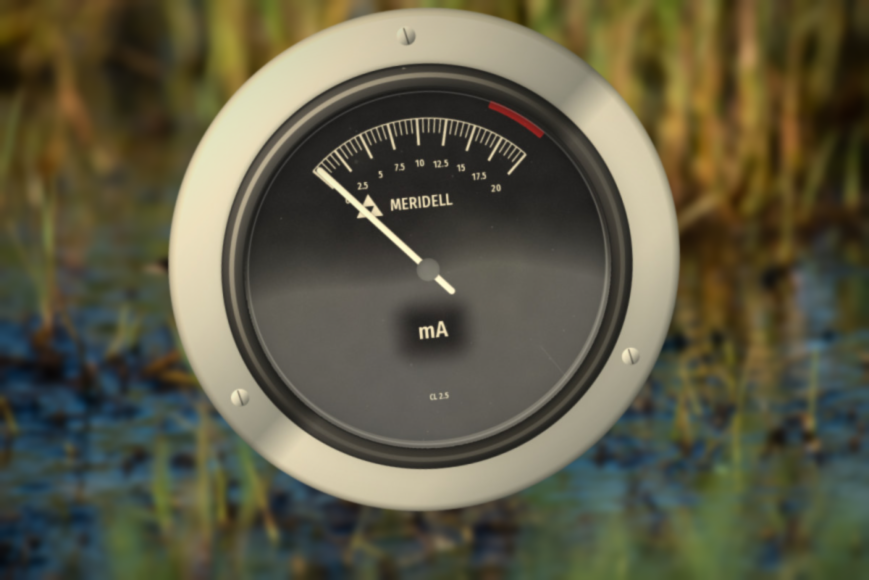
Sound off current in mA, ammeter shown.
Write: 0.5 mA
